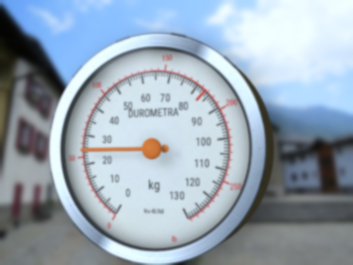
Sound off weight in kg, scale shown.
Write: 25 kg
